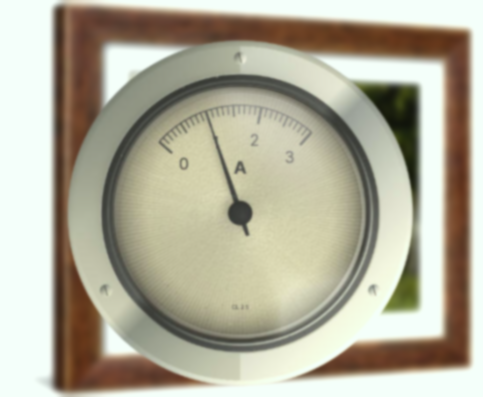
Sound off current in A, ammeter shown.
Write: 1 A
